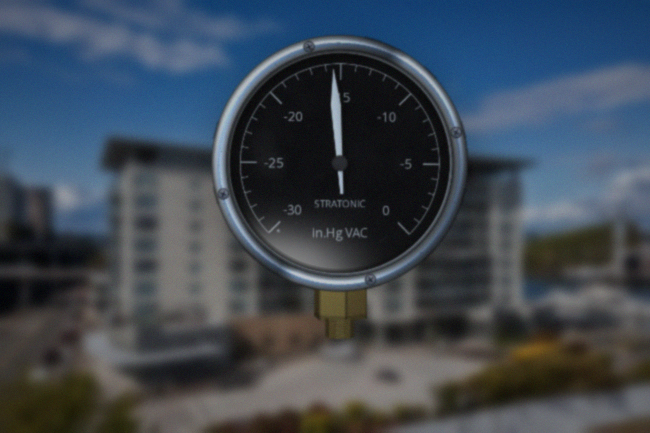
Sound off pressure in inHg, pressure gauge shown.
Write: -15.5 inHg
